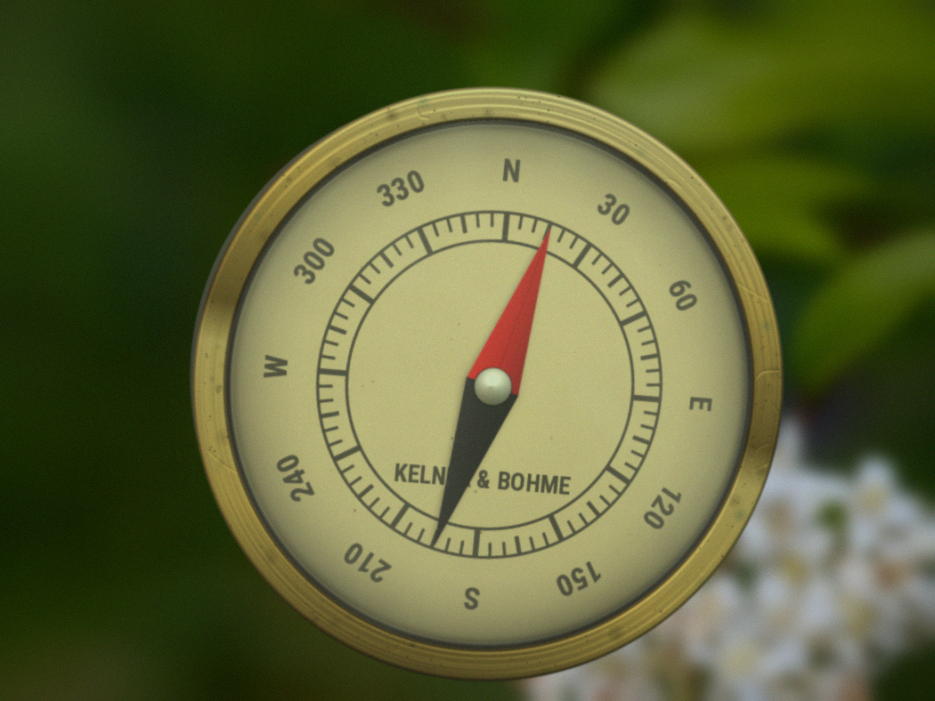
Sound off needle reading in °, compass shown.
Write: 15 °
